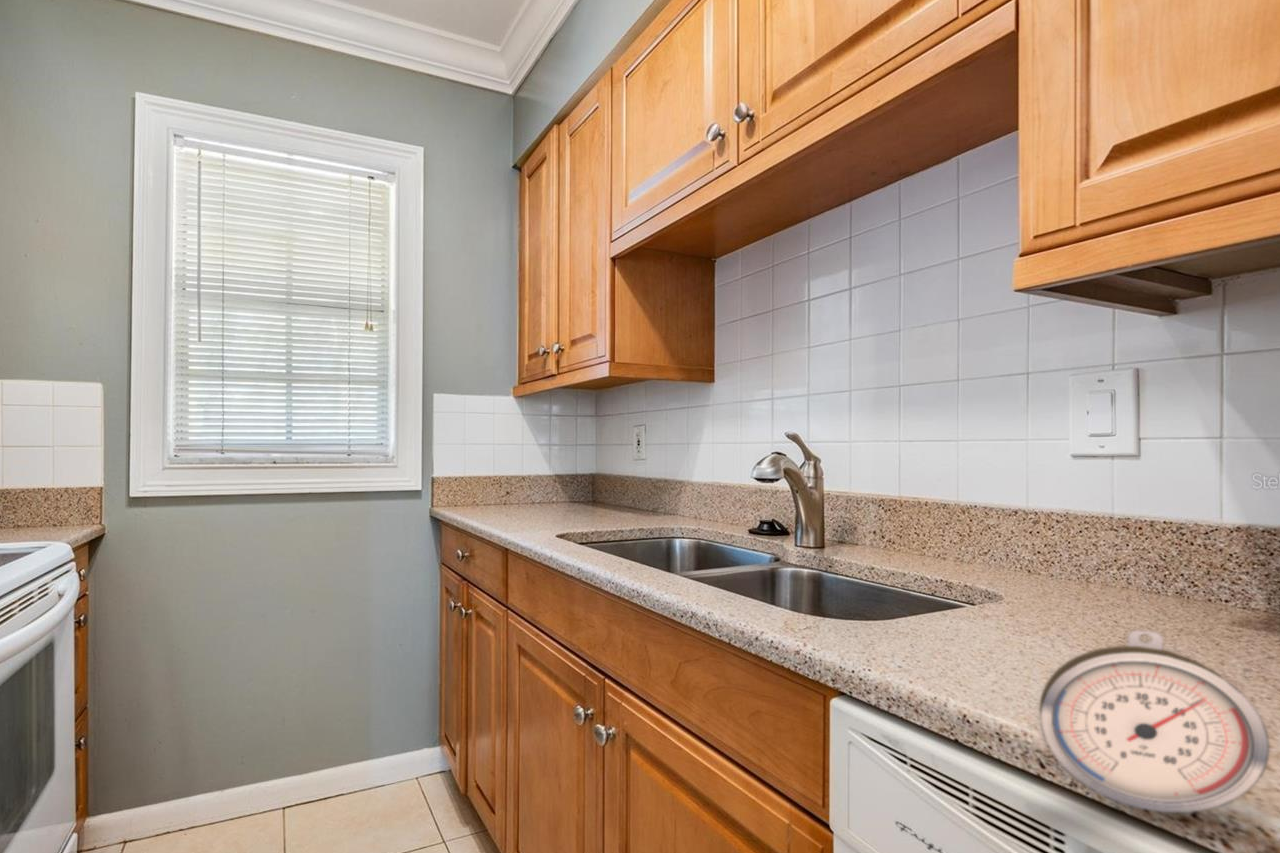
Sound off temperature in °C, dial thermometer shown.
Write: 40 °C
